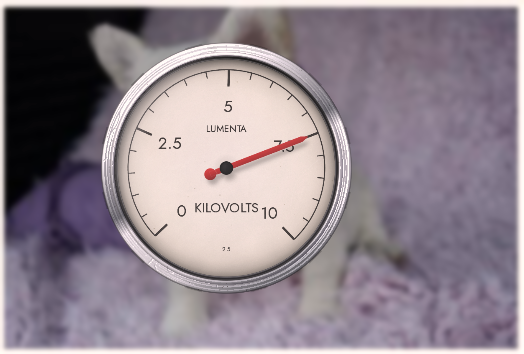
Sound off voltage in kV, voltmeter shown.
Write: 7.5 kV
